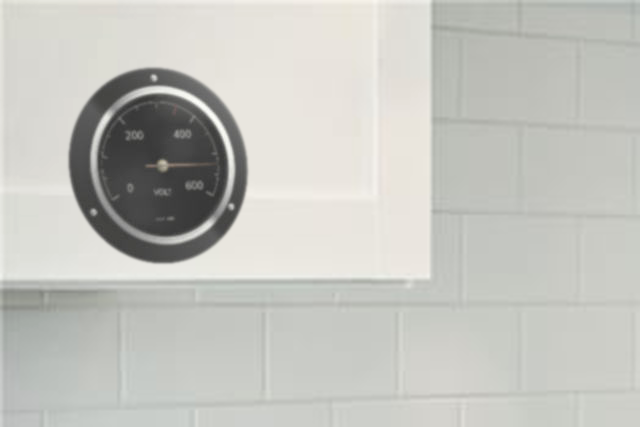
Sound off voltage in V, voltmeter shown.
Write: 525 V
